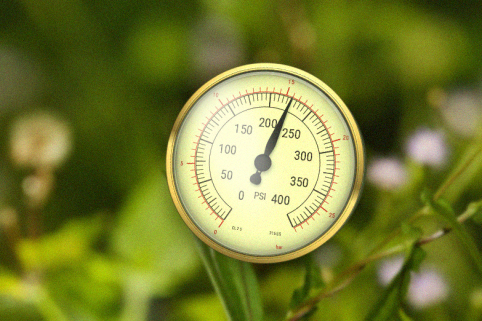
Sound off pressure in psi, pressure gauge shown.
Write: 225 psi
